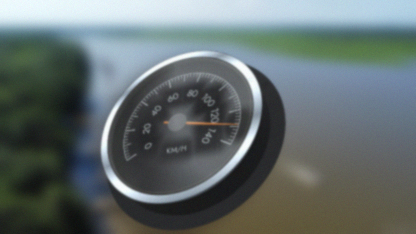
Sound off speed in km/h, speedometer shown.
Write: 130 km/h
